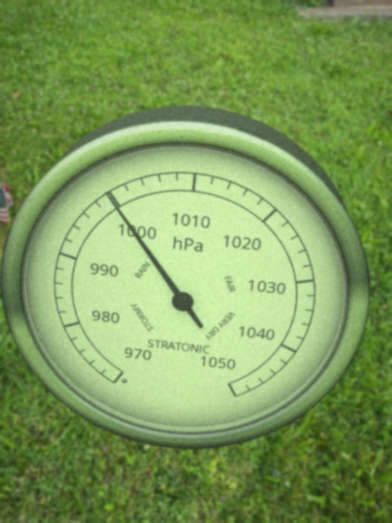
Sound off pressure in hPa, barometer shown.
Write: 1000 hPa
